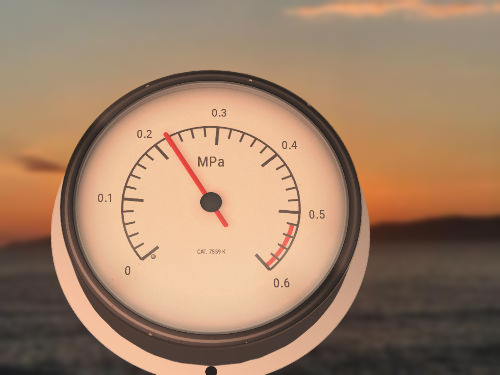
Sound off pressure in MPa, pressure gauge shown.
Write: 0.22 MPa
